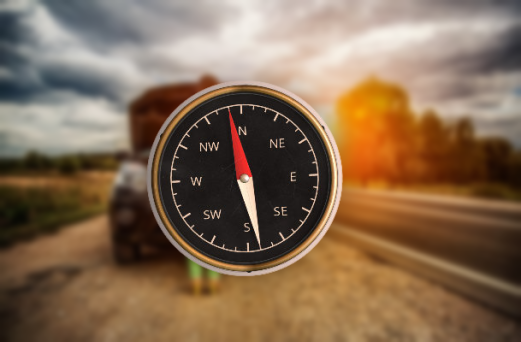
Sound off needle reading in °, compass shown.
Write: 350 °
